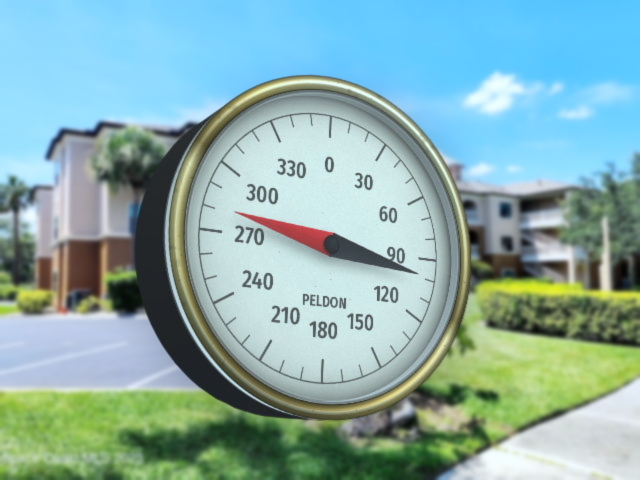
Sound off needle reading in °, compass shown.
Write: 280 °
